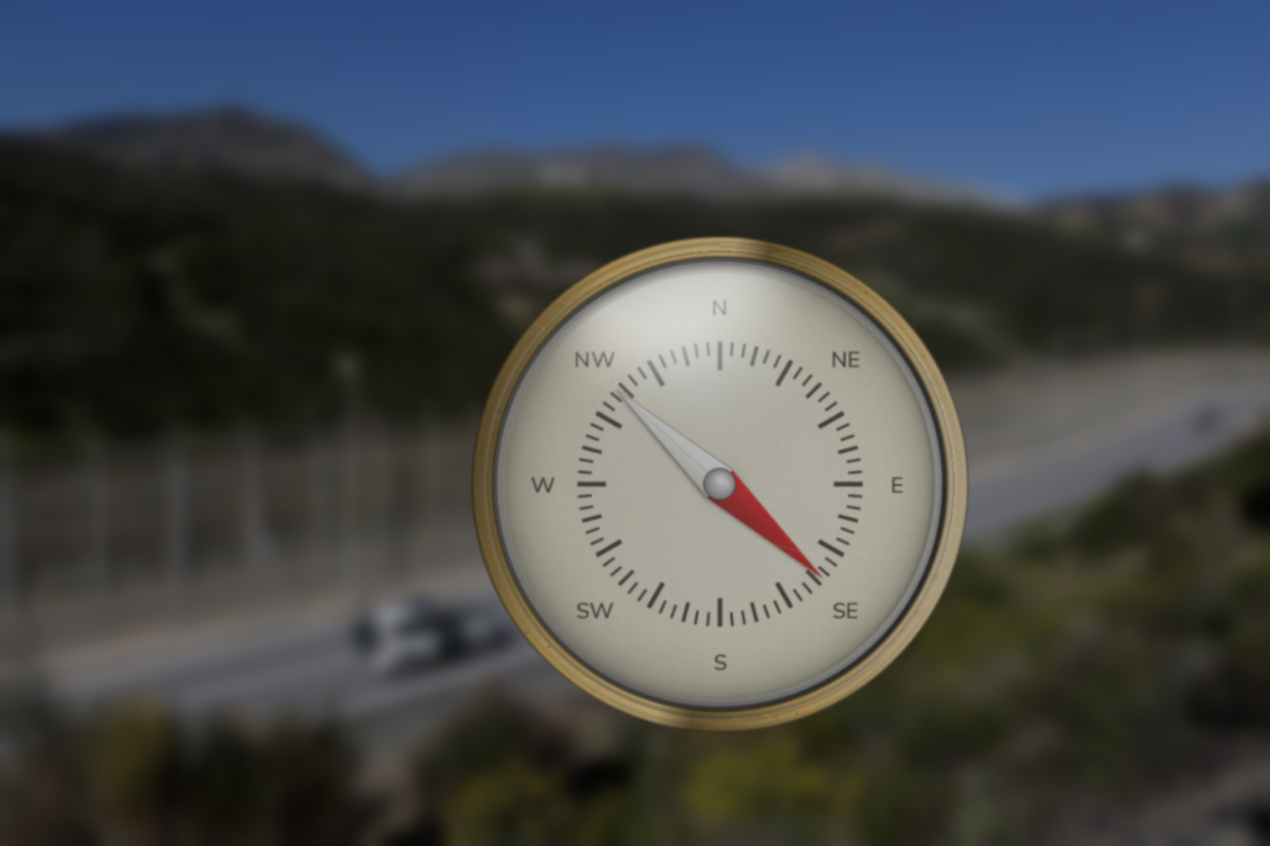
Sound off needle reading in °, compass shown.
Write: 132.5 °
